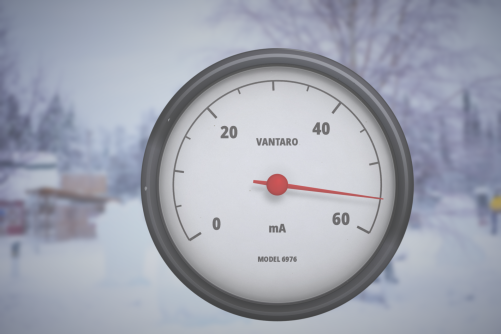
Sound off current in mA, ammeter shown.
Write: 55 mA
